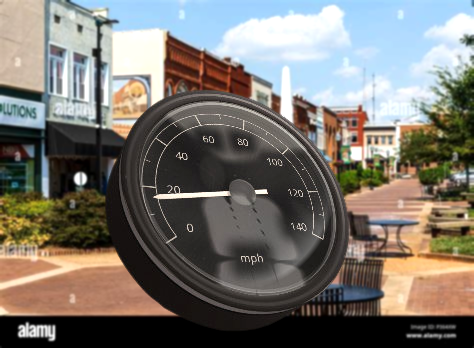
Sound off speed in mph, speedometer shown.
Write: 15 mph
